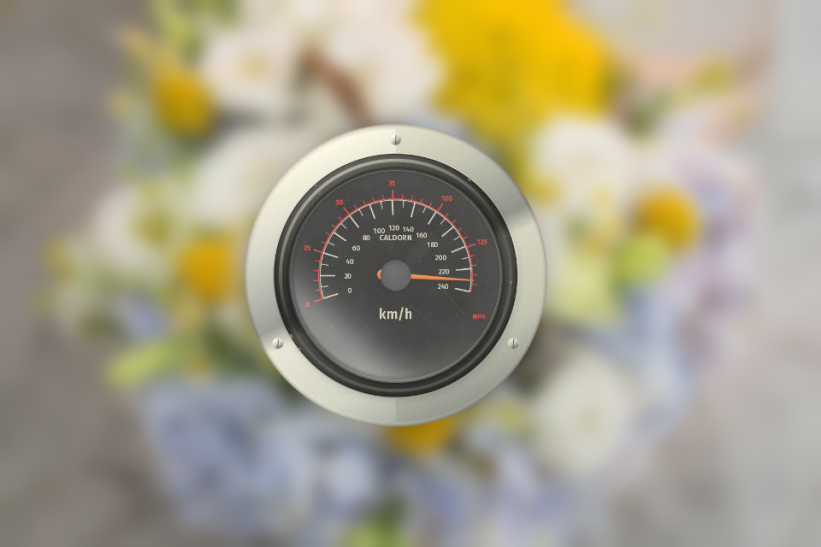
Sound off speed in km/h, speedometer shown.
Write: 230 km/h
